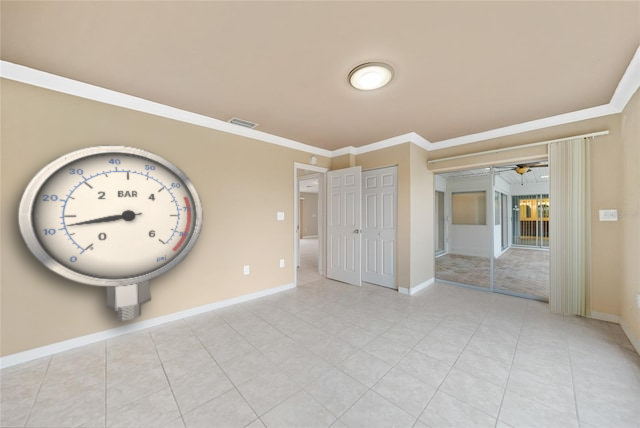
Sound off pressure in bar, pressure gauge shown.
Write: 0.75 bar
